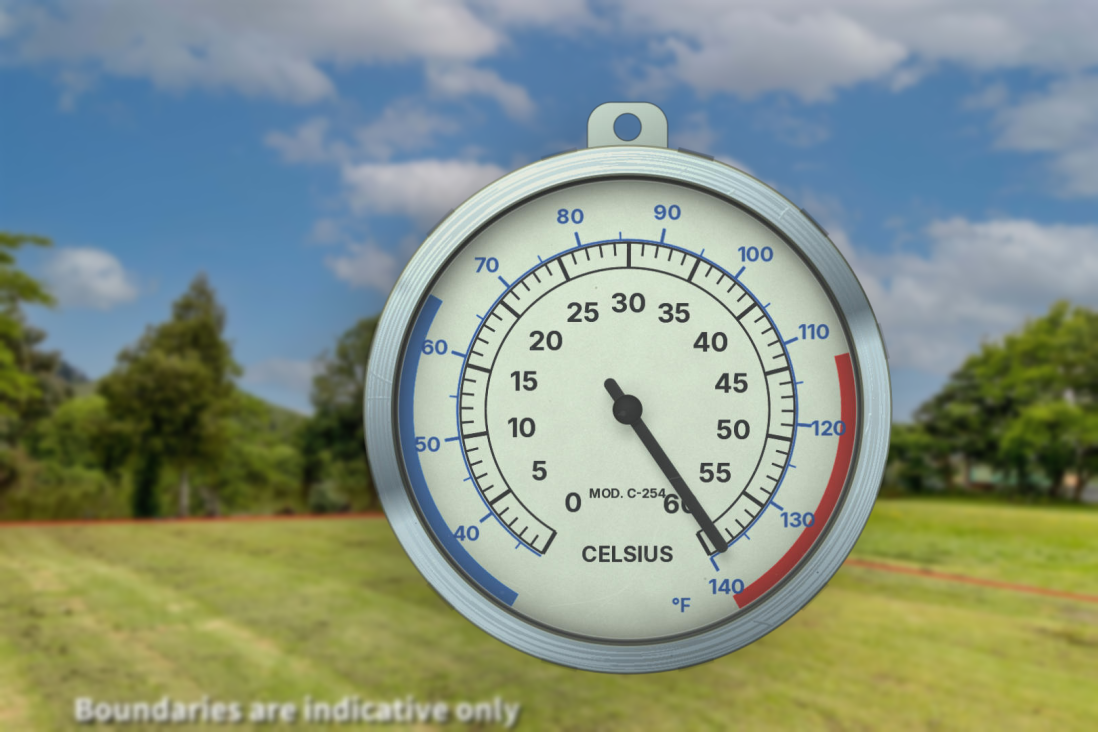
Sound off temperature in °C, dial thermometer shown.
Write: 59 °C
